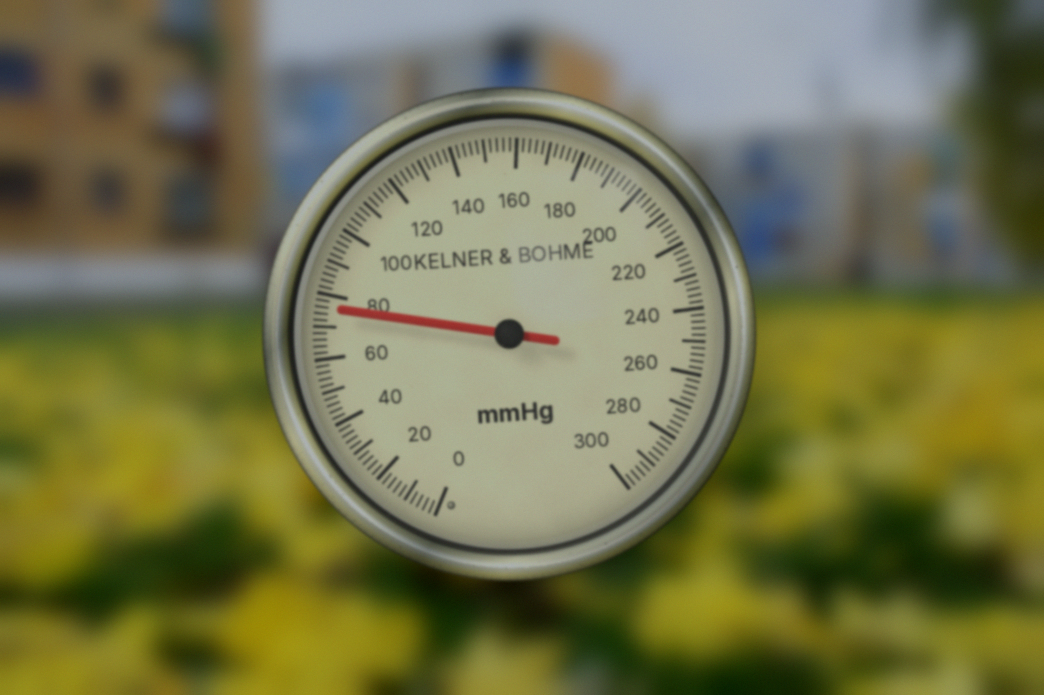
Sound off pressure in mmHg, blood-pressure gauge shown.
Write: 76 mmHg
